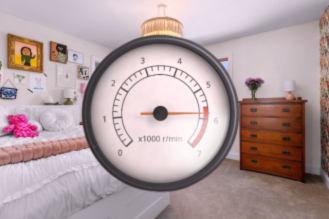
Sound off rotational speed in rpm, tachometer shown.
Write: 5800 rpm
